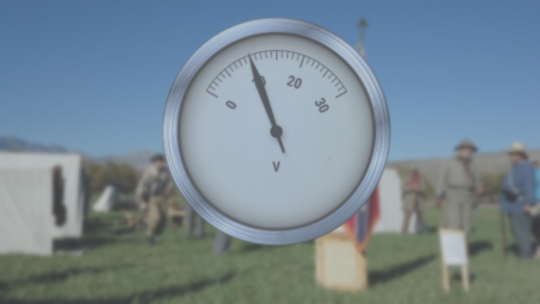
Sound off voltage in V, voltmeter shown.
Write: 10 V
